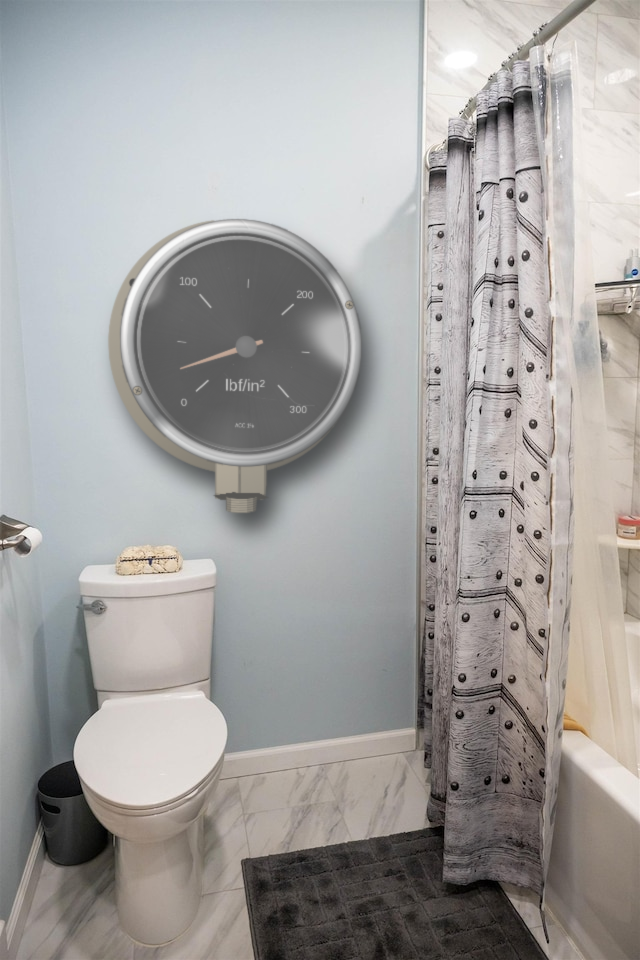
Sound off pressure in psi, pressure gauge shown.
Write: 25 psi
